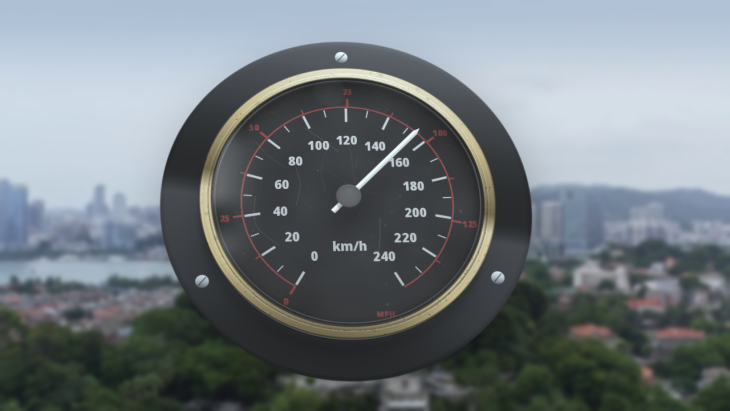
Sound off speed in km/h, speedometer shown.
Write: 155 km/h
